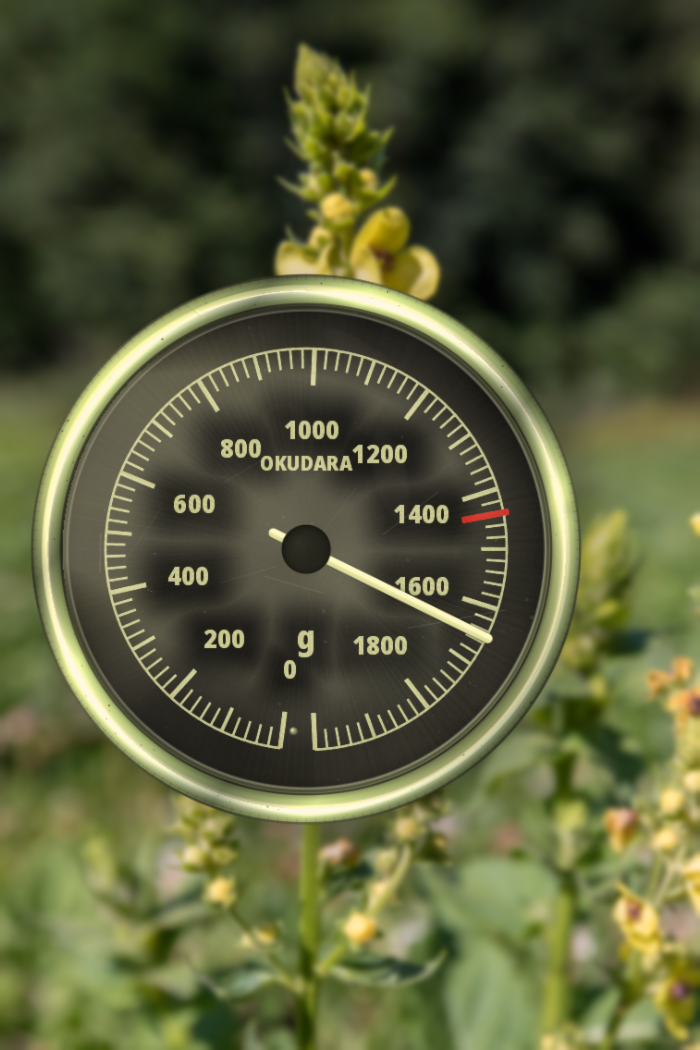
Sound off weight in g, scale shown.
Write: 1650 g
